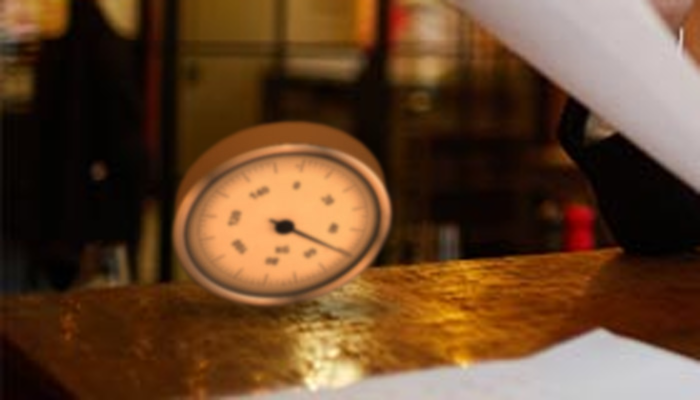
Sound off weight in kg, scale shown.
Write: 50 kg
